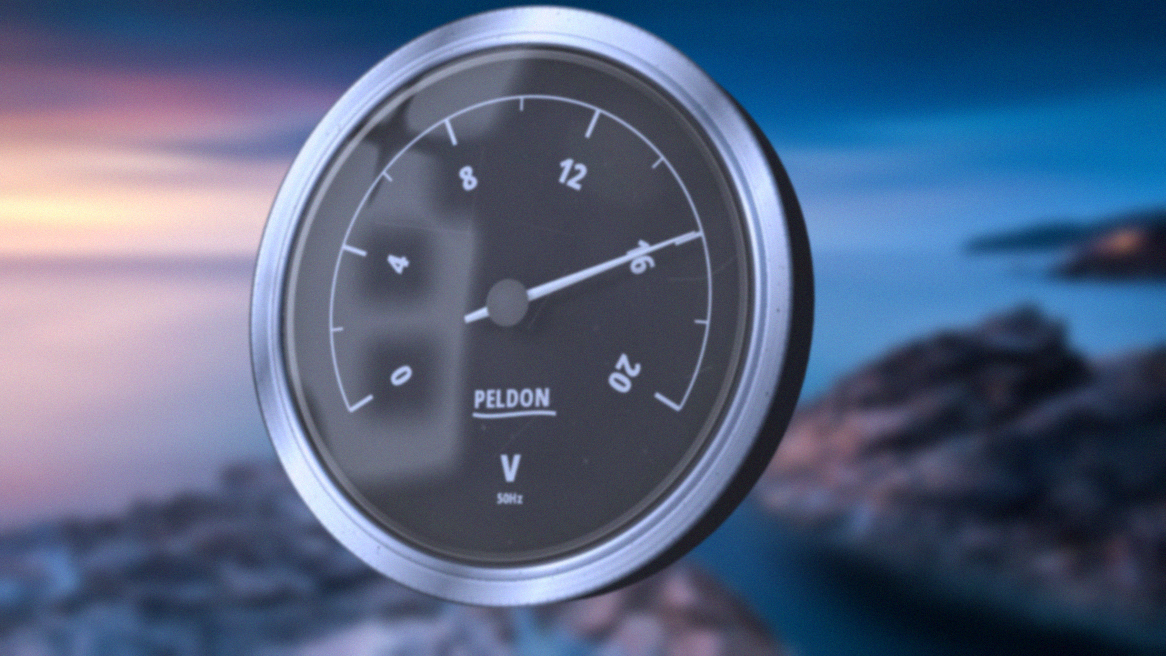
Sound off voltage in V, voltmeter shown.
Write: 16 V
